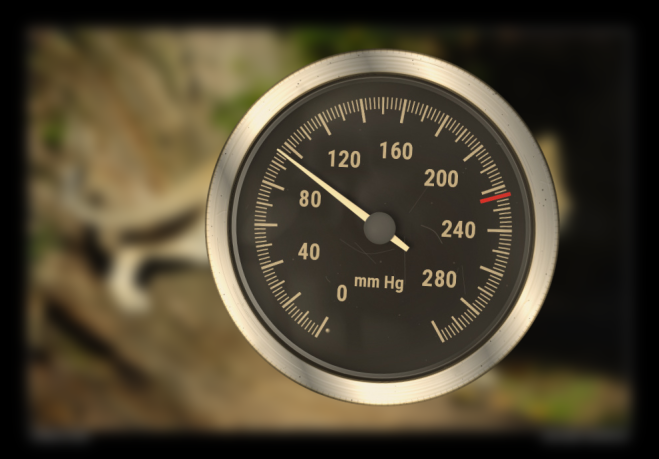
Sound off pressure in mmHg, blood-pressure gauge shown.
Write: 96 mmHg
